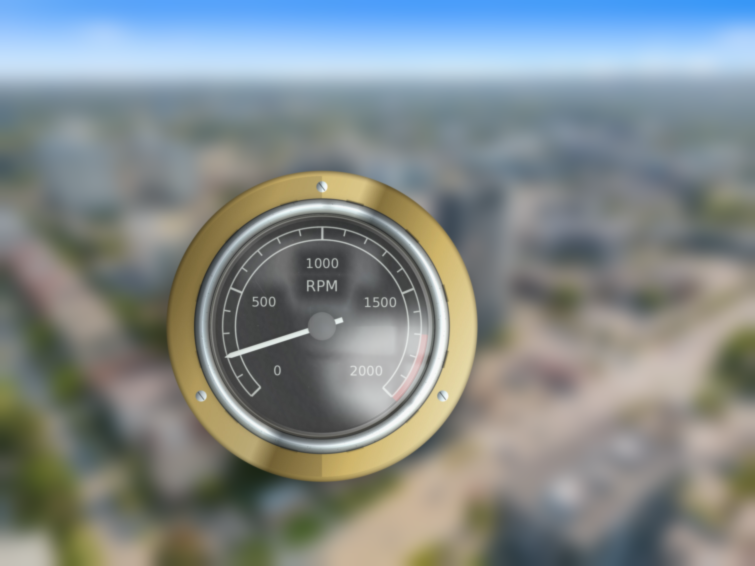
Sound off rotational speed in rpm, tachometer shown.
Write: 200 rpm
